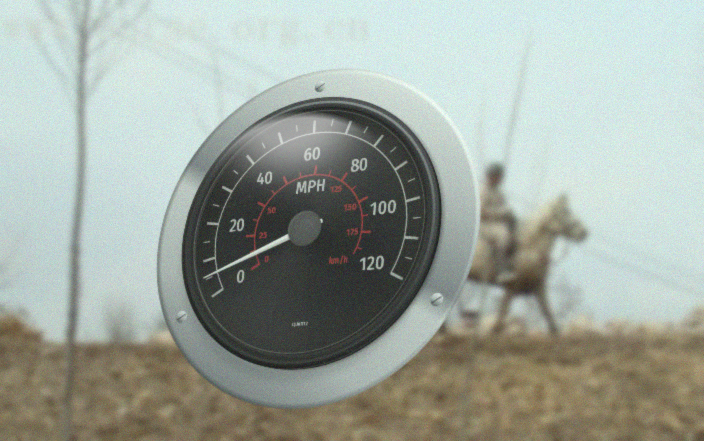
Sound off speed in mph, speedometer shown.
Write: 5 mph
